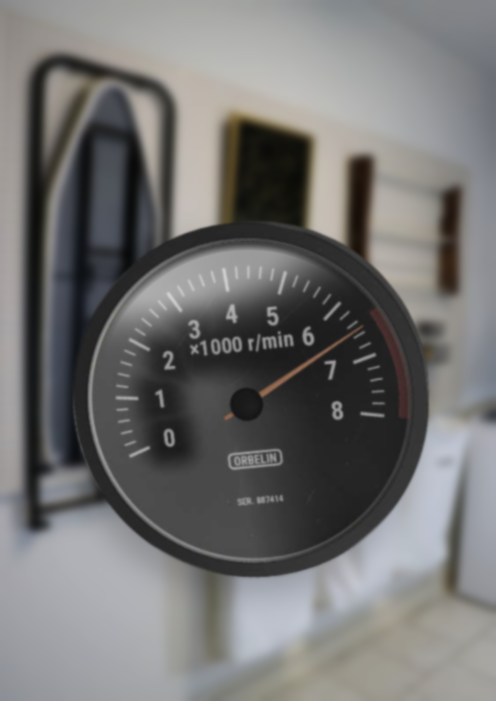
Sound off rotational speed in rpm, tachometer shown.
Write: 6500 rpm
